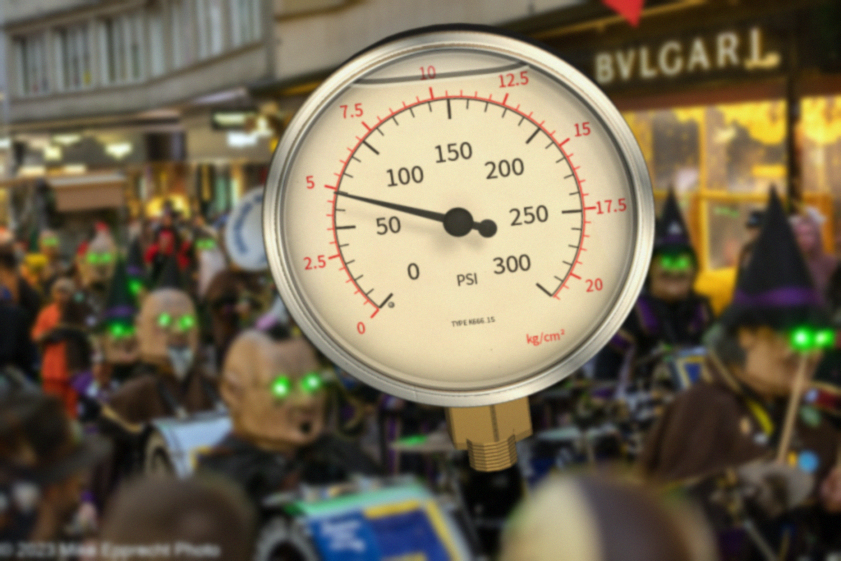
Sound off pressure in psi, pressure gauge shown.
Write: 70 psi
